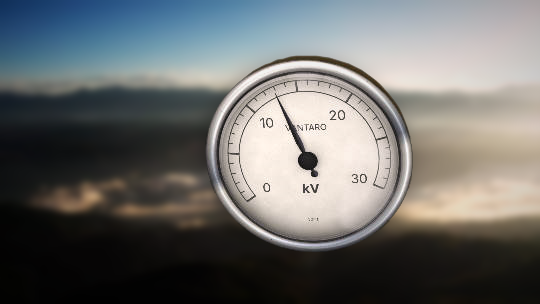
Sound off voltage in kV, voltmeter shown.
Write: 13 kV
